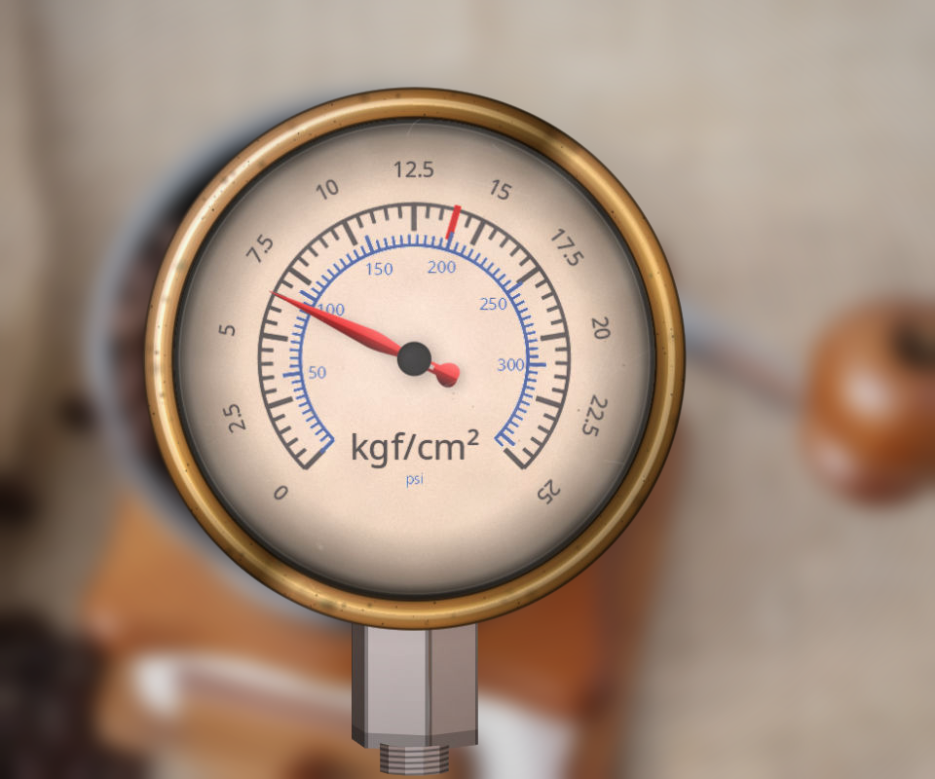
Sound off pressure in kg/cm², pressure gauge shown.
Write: 6.5 kg/cm²
